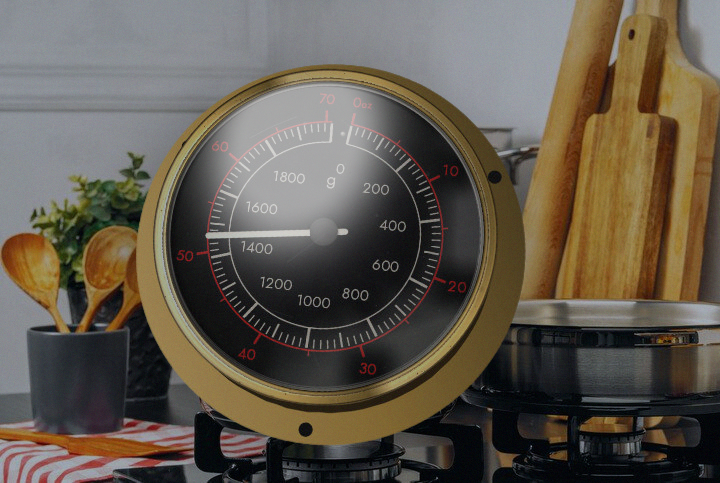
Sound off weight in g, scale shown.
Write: 1460 g
